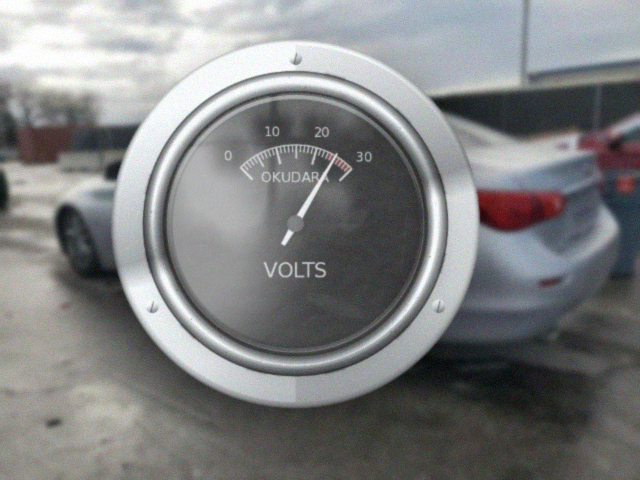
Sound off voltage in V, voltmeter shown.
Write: 25 V
